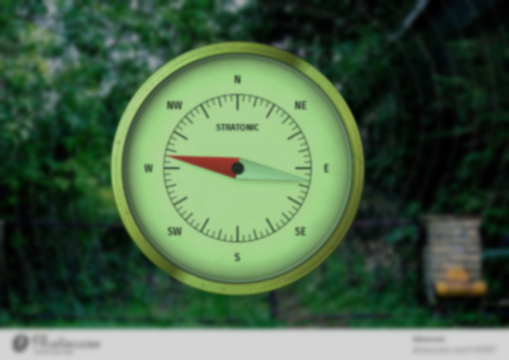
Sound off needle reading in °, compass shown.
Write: 280 °
